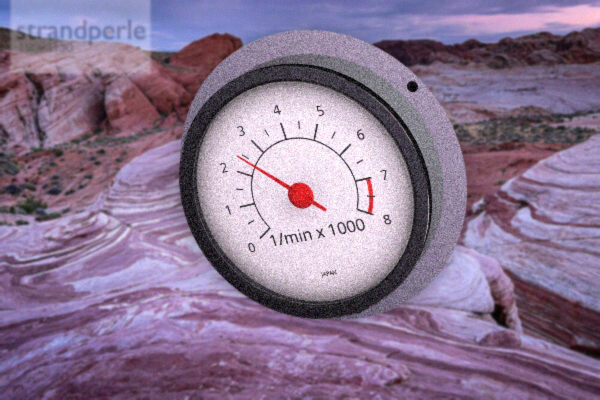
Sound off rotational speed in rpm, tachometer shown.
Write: 2500 rpm
